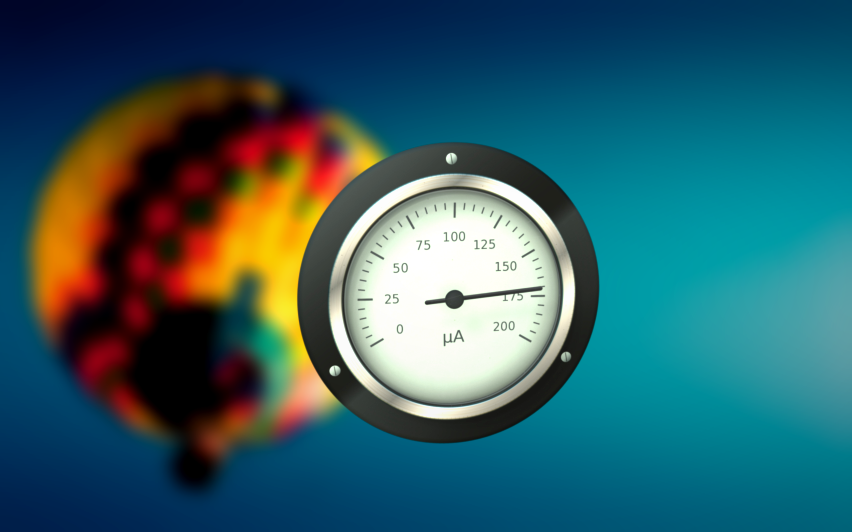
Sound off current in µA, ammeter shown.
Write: 170 µA
